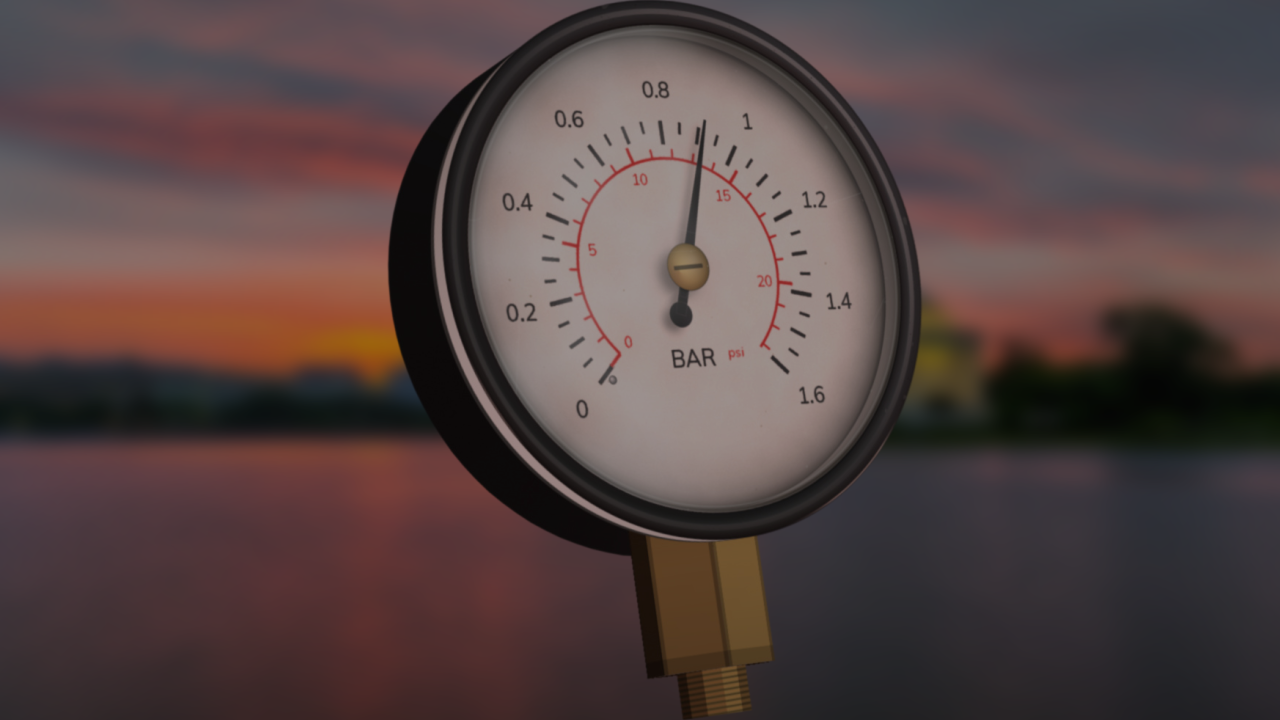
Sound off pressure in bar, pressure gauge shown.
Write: 0.9 bar
